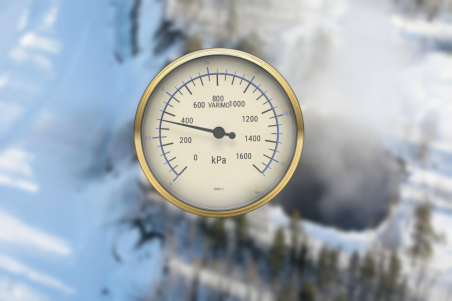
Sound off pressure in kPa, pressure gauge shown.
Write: 350 kPa
